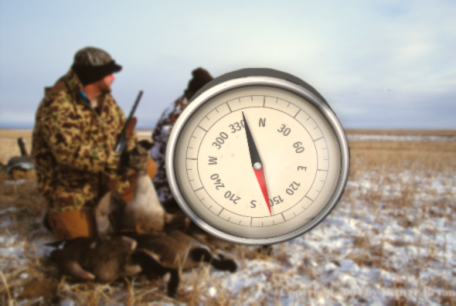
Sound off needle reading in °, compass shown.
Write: 160 °
